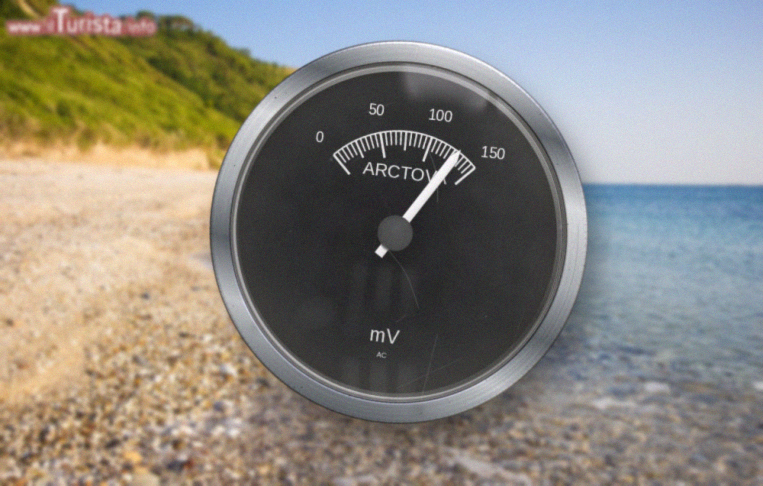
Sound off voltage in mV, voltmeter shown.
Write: 130 mV
